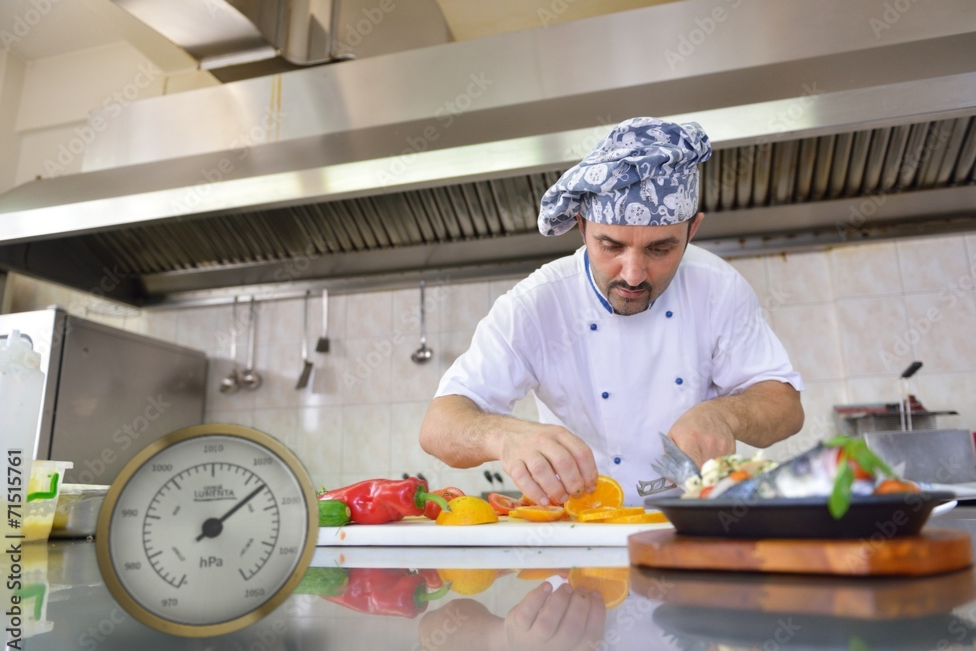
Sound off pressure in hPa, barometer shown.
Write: 1024 hPa
